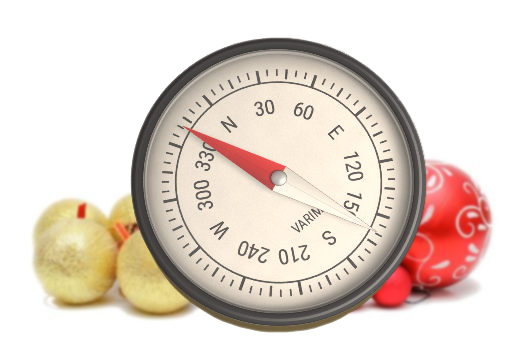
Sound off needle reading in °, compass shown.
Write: 340 °
